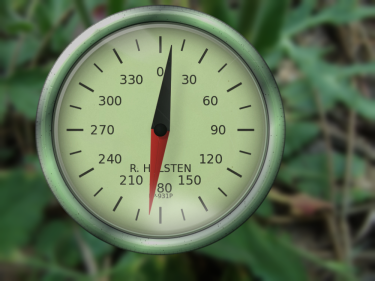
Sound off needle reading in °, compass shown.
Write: 187.5 °
